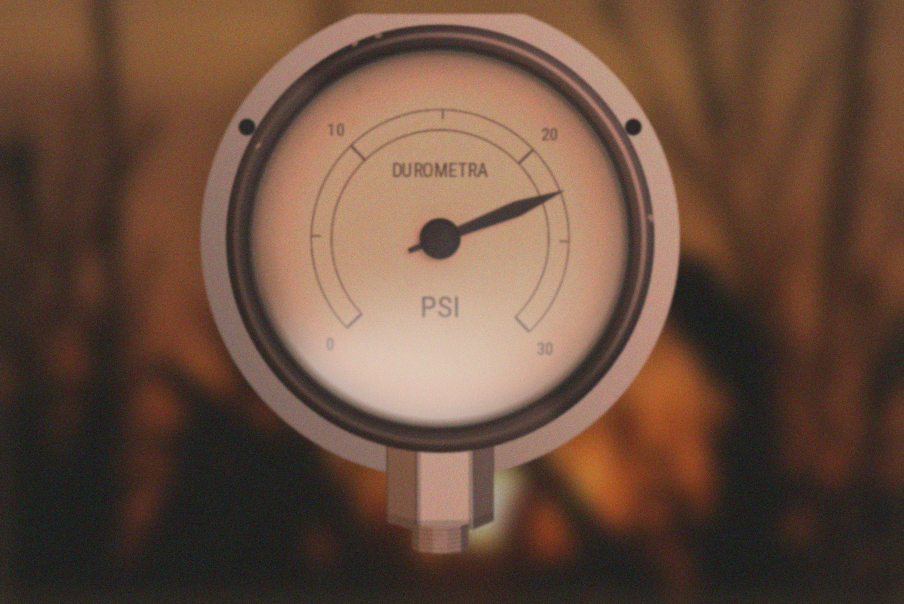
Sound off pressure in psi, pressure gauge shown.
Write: 22.5 psi
